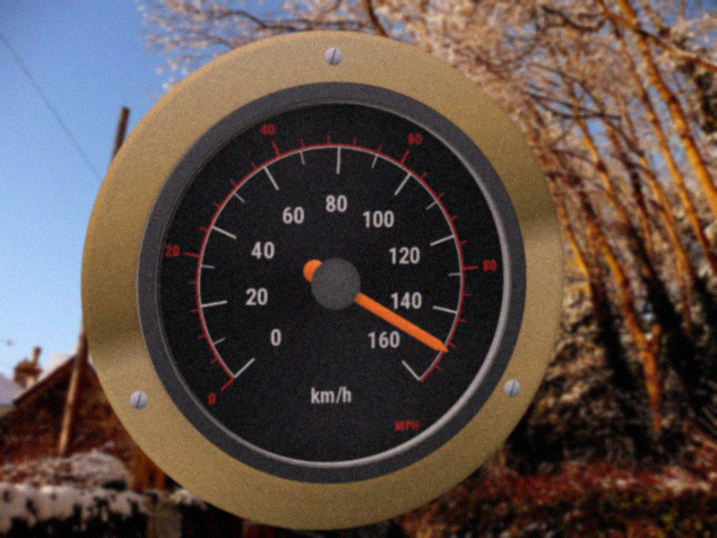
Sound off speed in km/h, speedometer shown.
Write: 150 km/h
